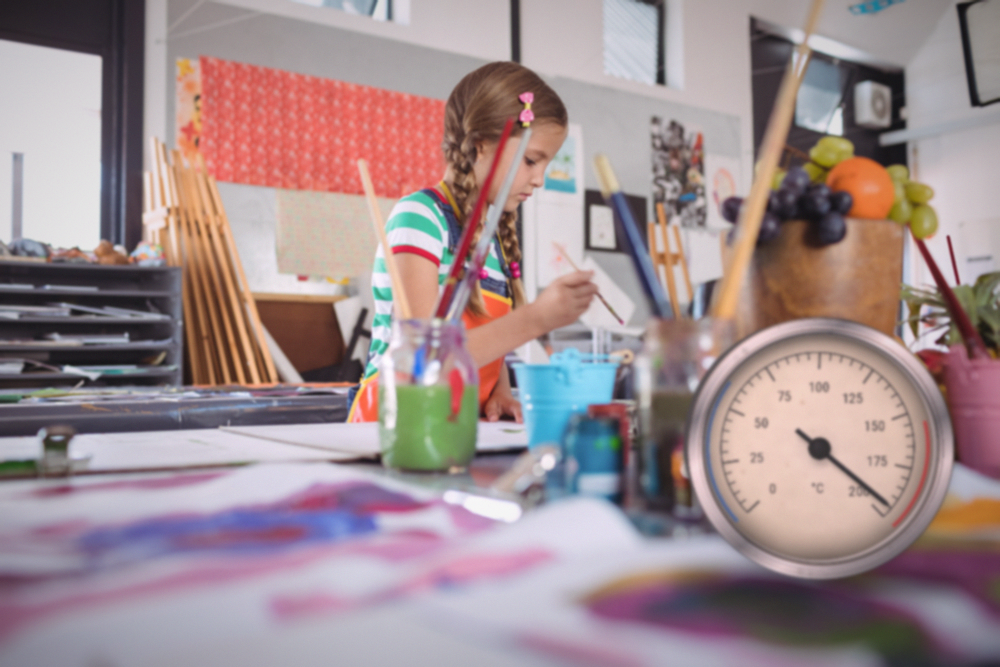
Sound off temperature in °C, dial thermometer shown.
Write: 195 °C
